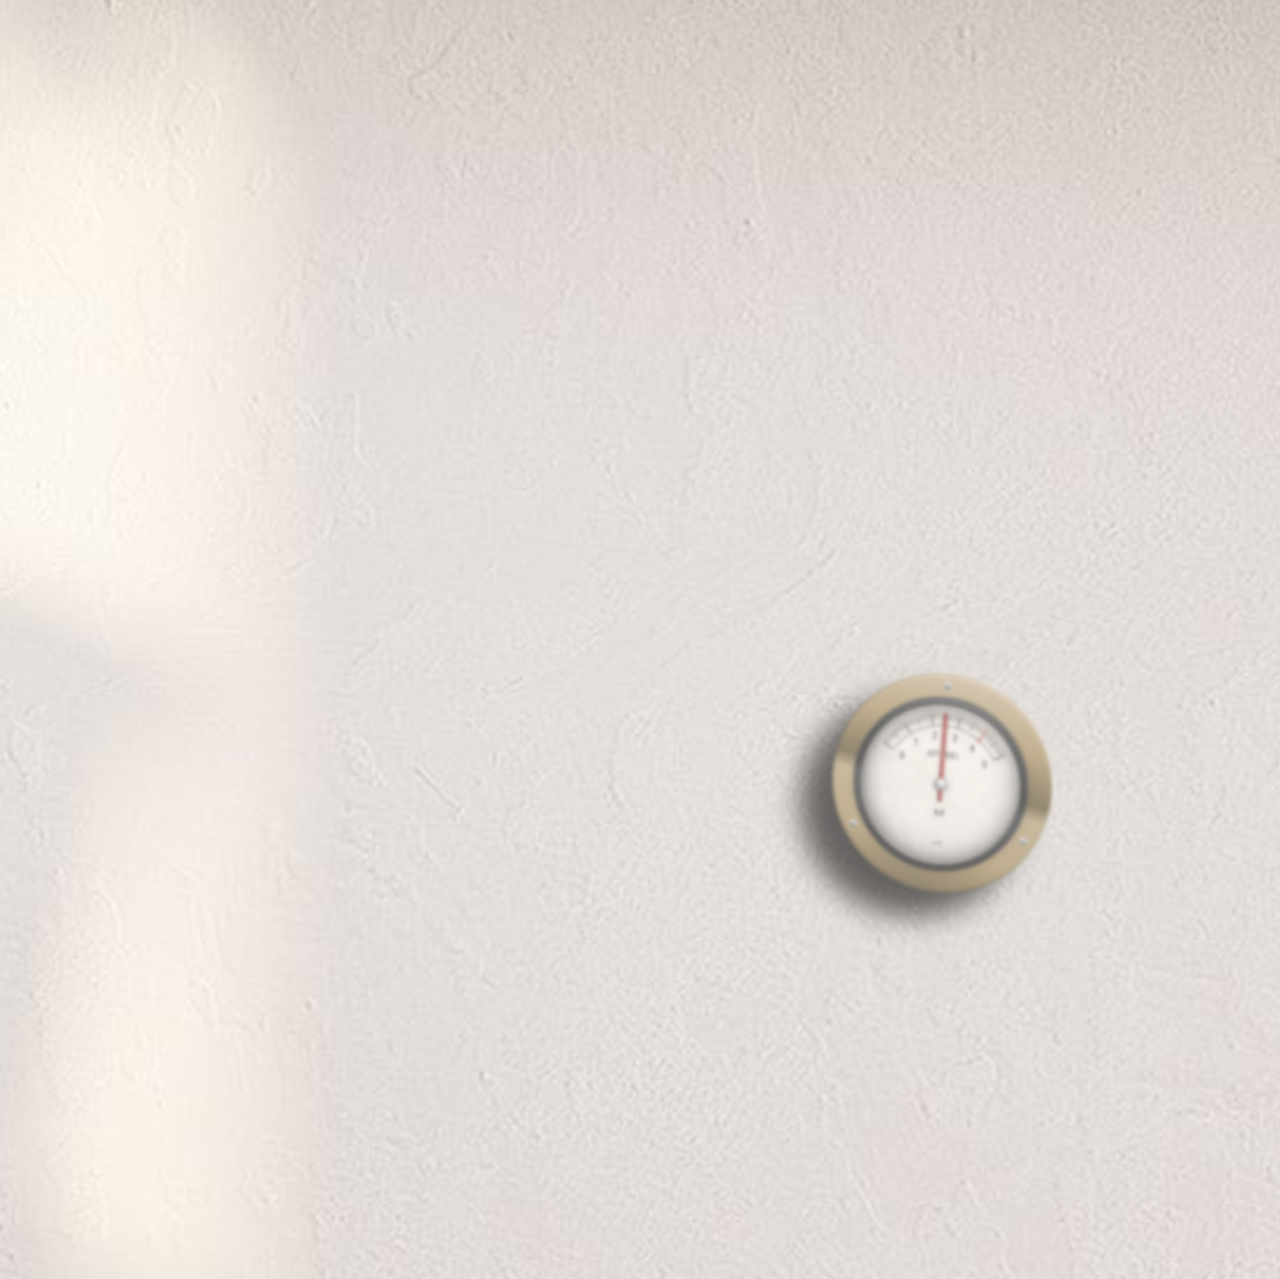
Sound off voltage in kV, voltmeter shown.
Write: 2.5 kV
